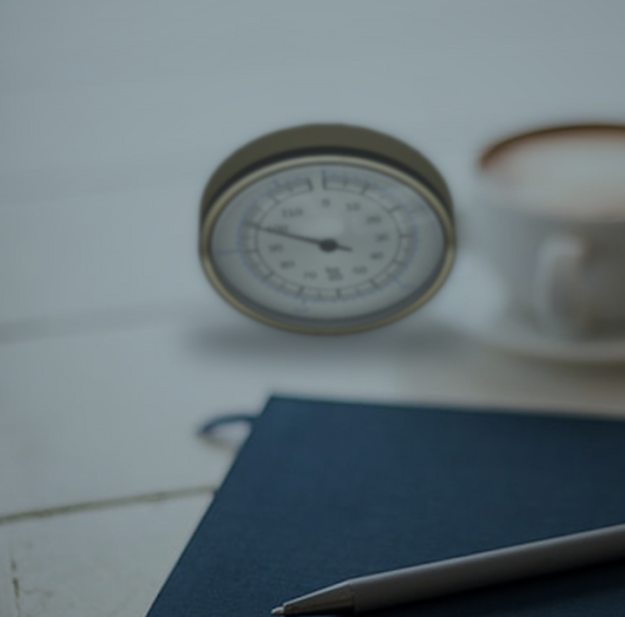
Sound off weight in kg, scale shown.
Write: 100 kg
